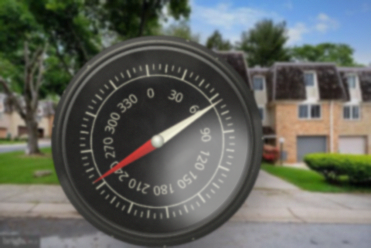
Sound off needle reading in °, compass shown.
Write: 245 °
